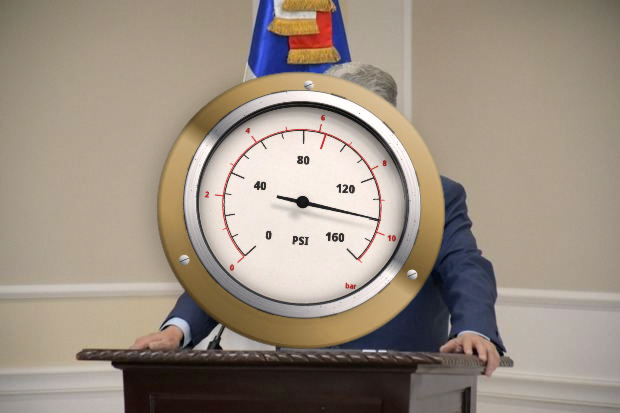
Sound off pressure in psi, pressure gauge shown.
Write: 140 psi
